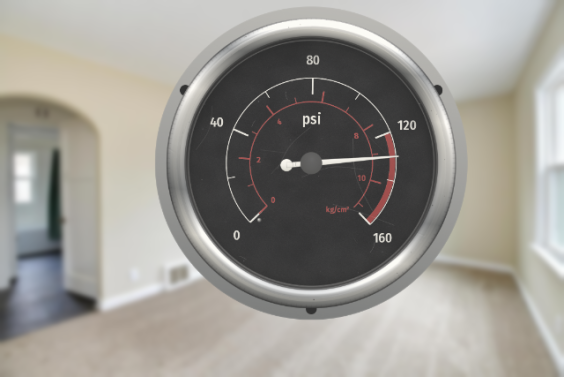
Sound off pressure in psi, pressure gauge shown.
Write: 130 psi
